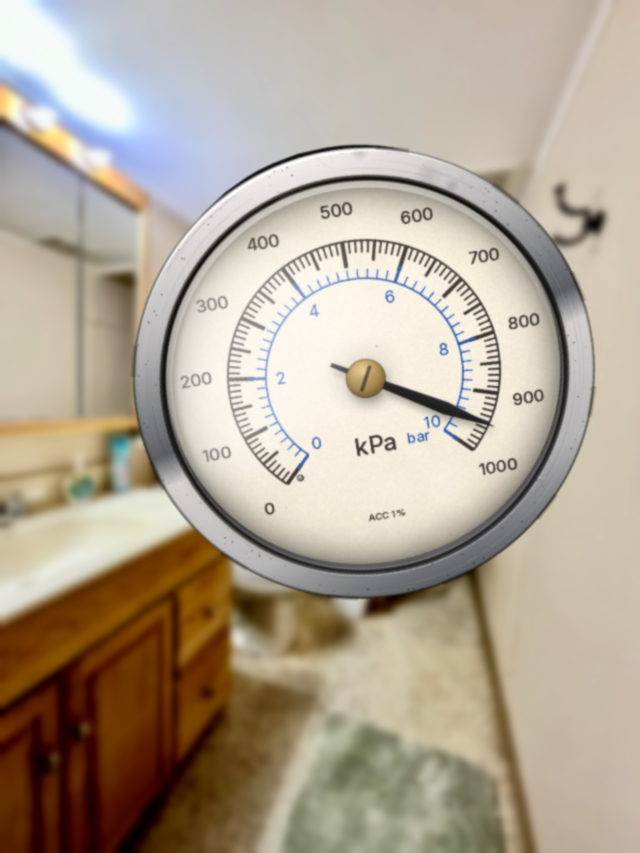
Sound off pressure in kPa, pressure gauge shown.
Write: 950 kPa
